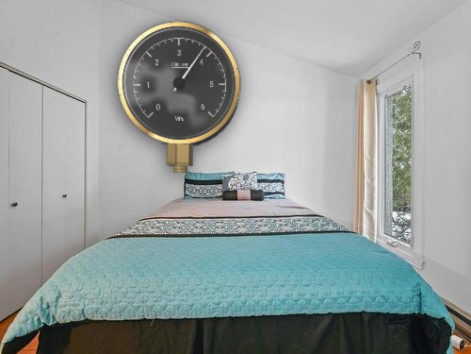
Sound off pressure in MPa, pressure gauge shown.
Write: 3.8 MPa
